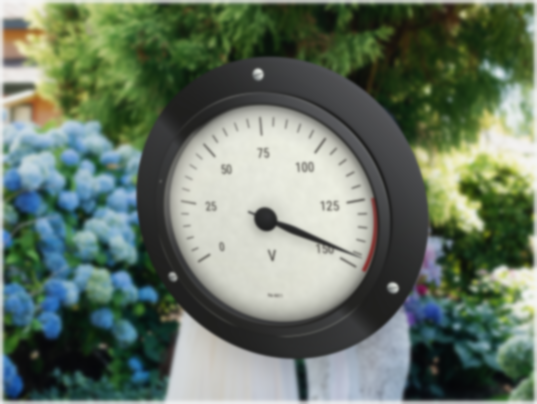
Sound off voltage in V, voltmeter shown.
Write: 145 V
